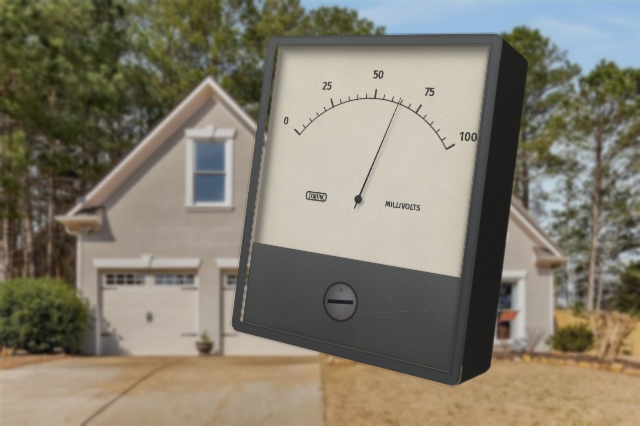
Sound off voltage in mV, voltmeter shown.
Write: 65 mV
